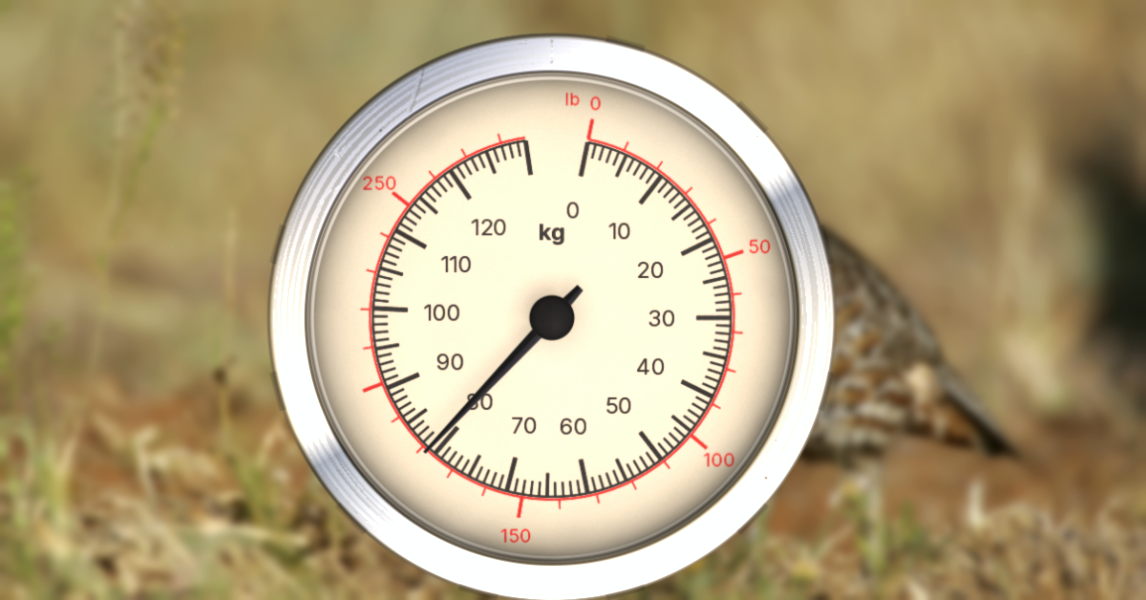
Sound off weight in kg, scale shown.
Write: 81 kg
